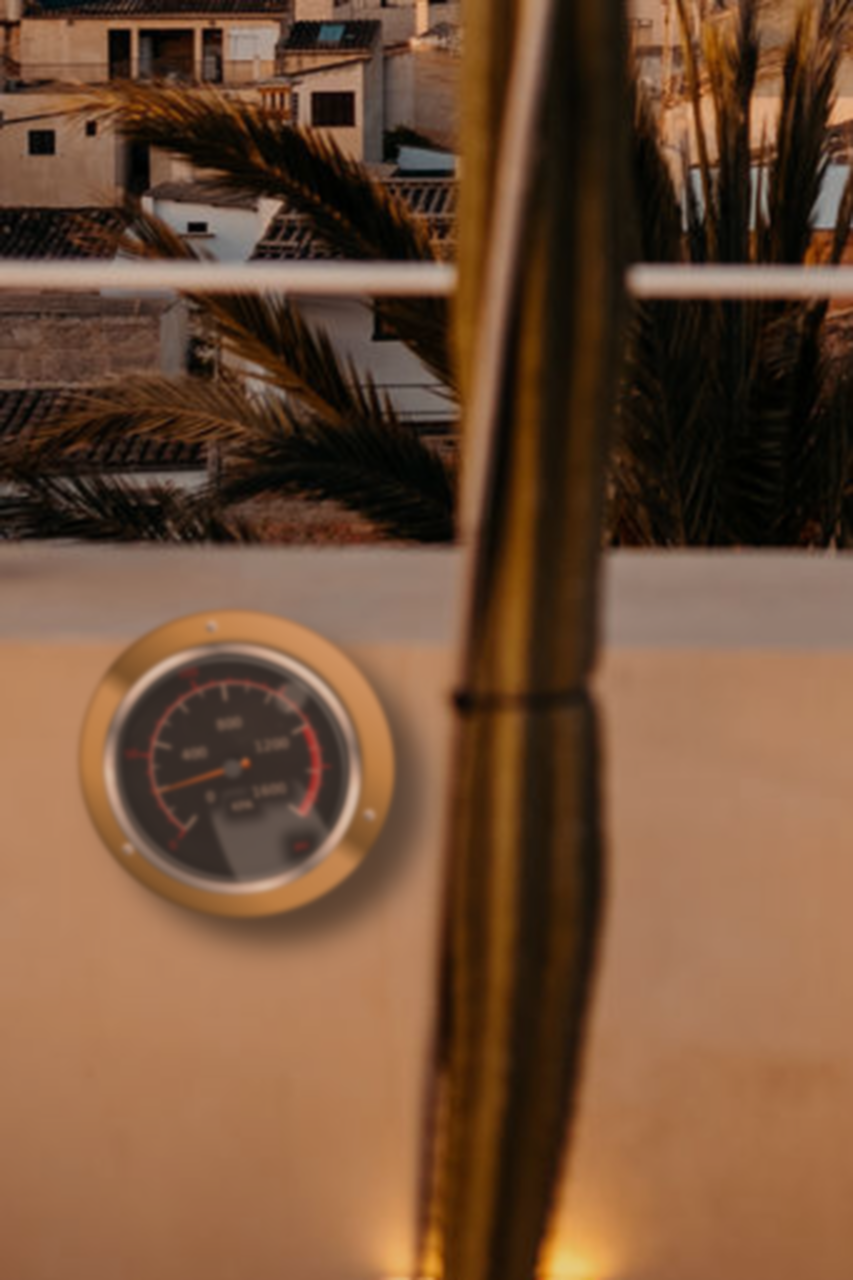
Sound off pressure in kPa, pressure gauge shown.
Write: 200 kPa
